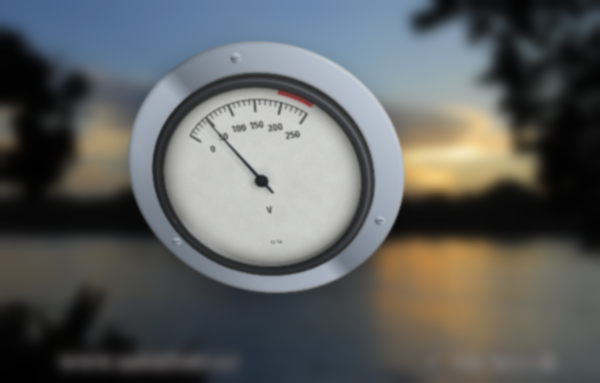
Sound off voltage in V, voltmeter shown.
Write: 50 V
